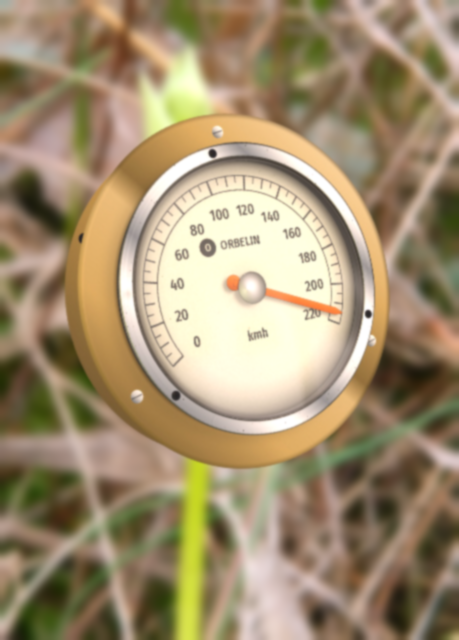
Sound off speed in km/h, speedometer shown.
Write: 215 km/h
